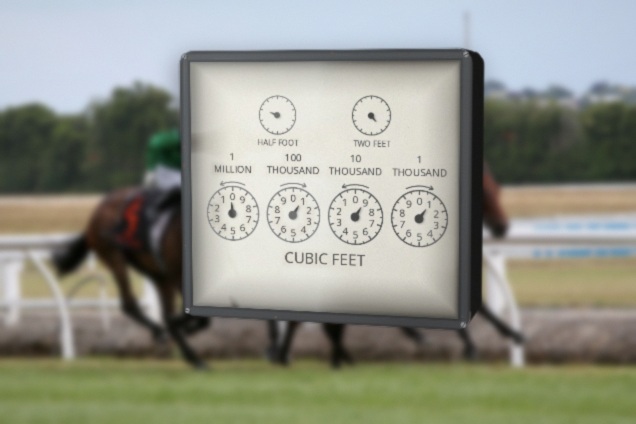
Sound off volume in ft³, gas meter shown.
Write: 9100 ft³
